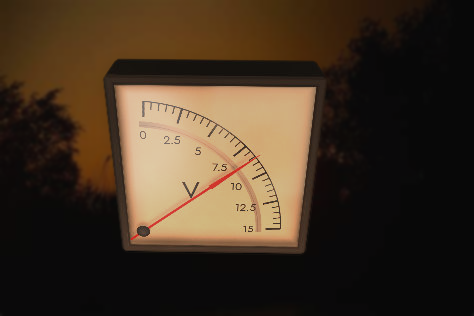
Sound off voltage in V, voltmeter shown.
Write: 8.5 V
